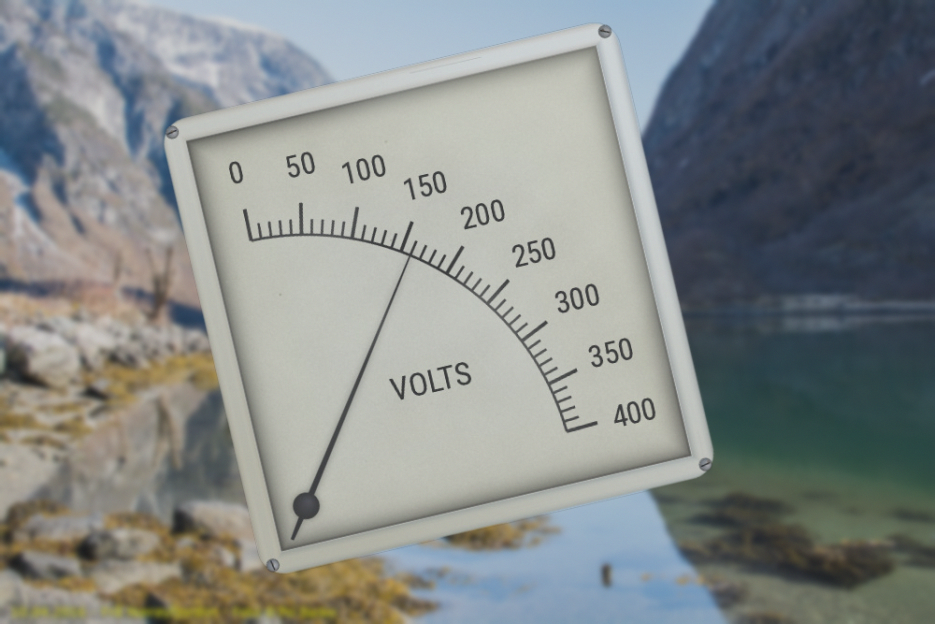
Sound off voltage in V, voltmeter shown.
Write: 160 V
